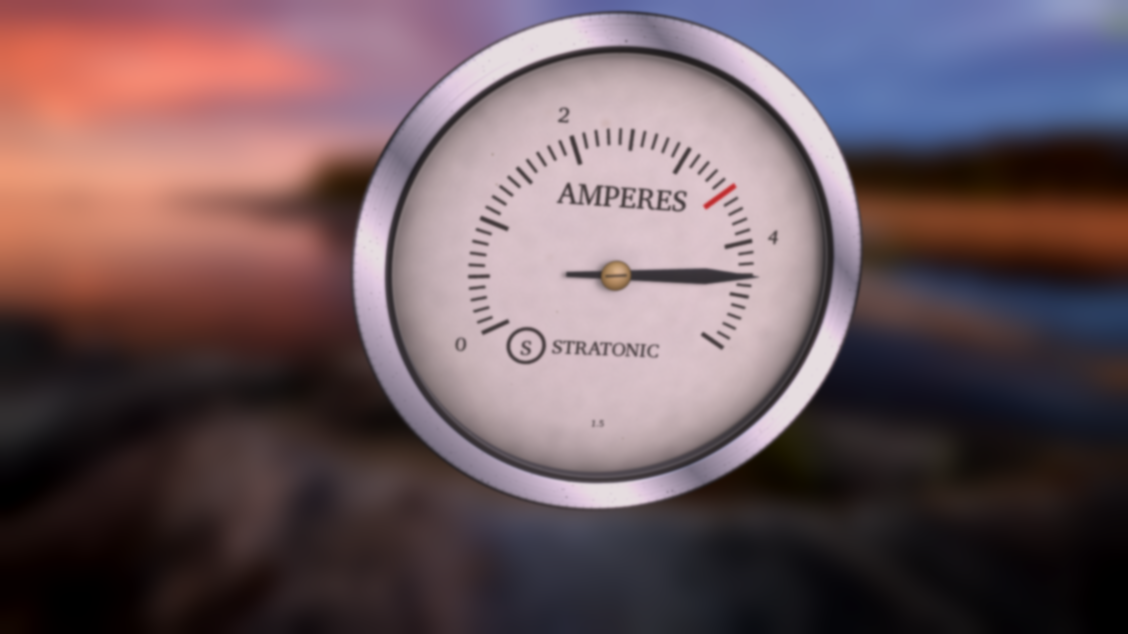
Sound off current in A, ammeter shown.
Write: 4.3 A
